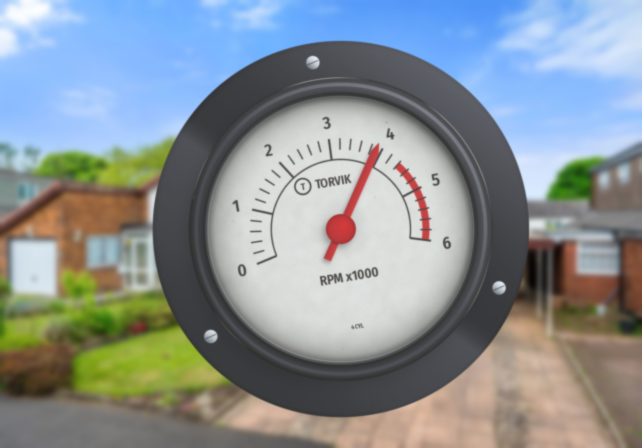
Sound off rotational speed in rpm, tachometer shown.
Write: 3900 rpm
